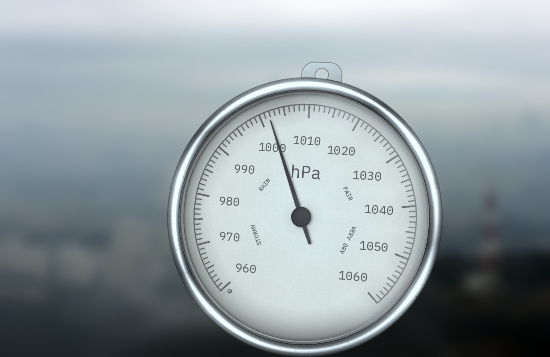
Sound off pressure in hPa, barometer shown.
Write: 1002 hPa
